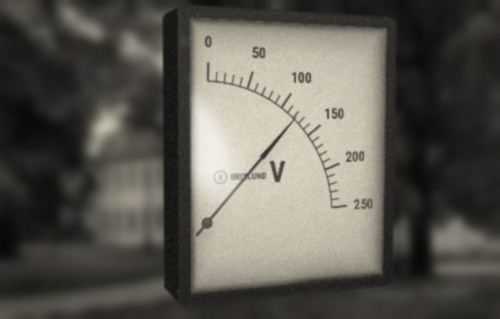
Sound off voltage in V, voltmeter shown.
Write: 120 V
